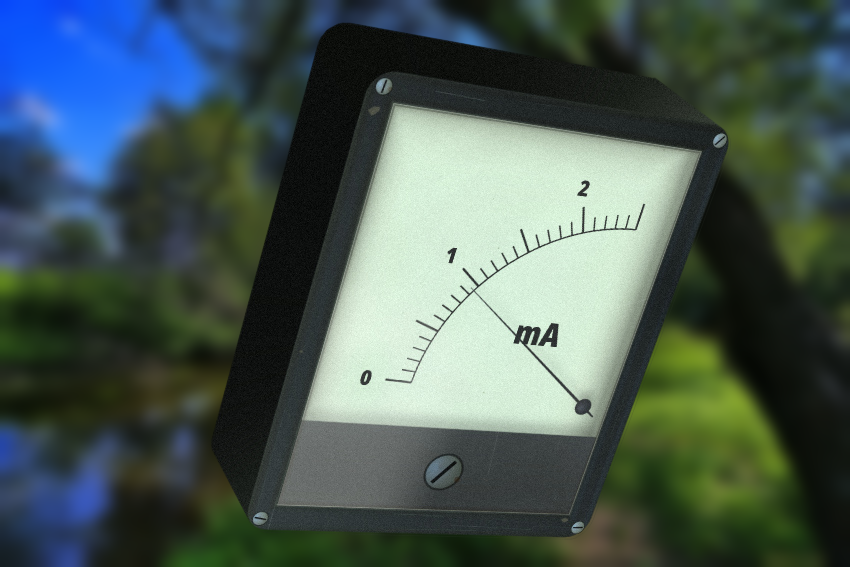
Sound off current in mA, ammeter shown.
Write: 0.95 mA
